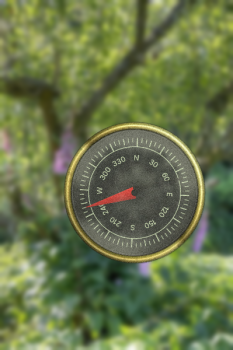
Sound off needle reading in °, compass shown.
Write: 250 °
